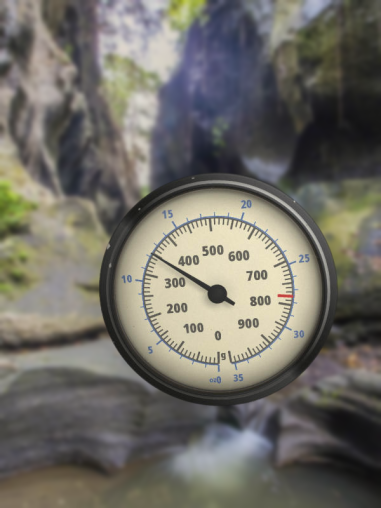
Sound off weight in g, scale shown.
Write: 350 g
